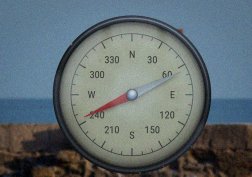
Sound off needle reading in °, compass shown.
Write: 245 °
